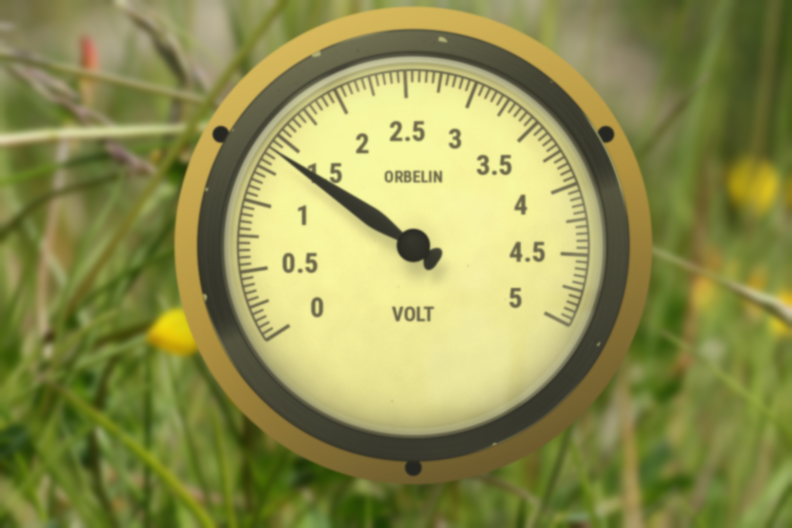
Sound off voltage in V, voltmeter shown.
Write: 1.4 V
